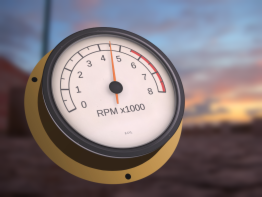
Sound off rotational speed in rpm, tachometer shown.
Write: 4500 rpm
